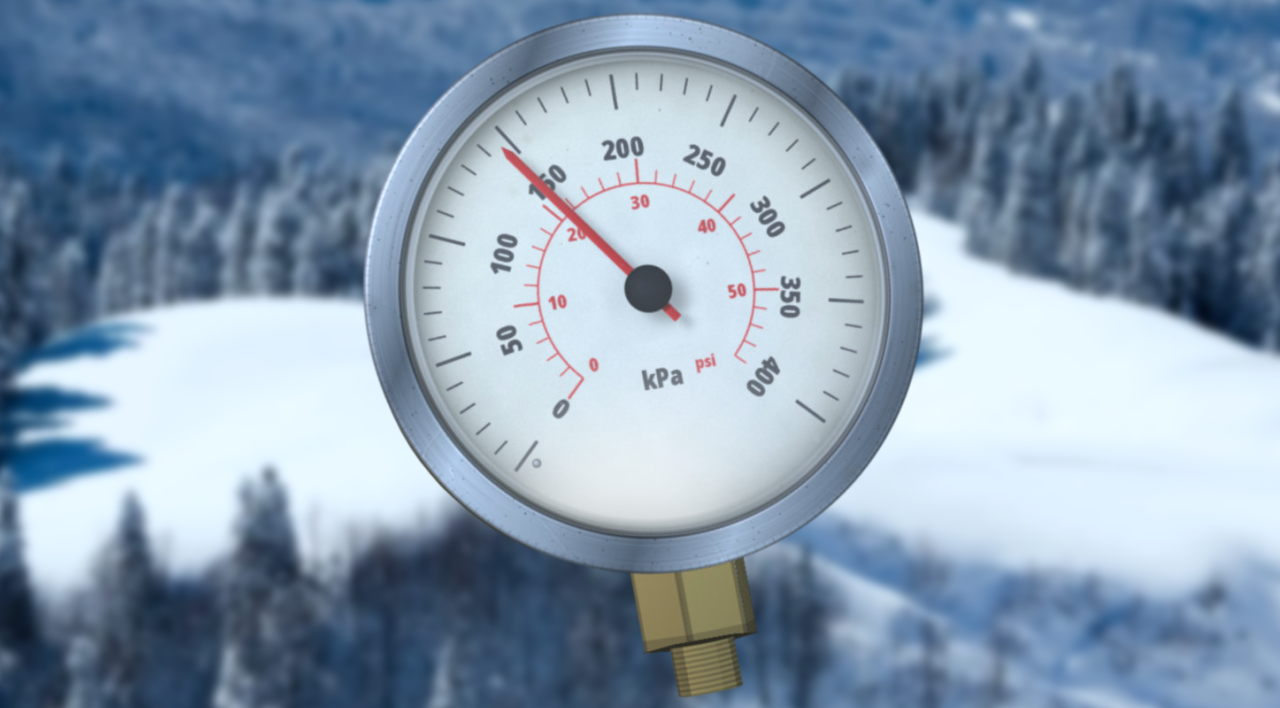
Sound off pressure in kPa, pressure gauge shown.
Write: 145 kPa
